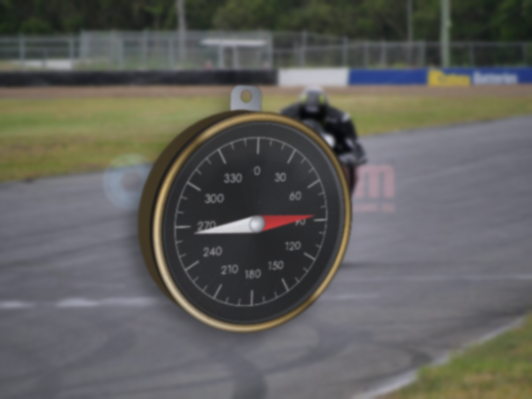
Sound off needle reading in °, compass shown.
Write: 85 °
